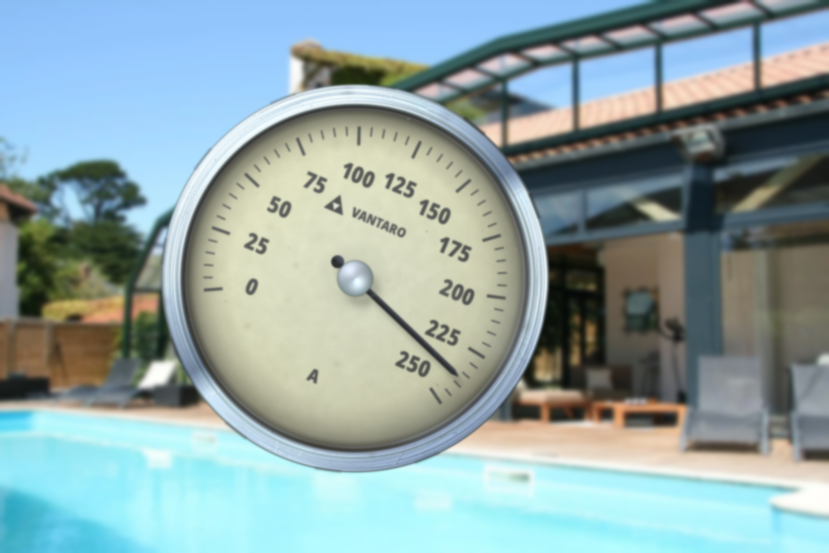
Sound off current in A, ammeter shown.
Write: 237.5 A
